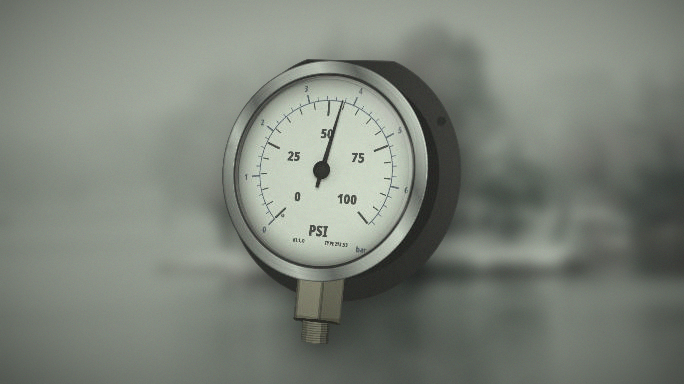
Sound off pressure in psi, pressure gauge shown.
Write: 55 psi
